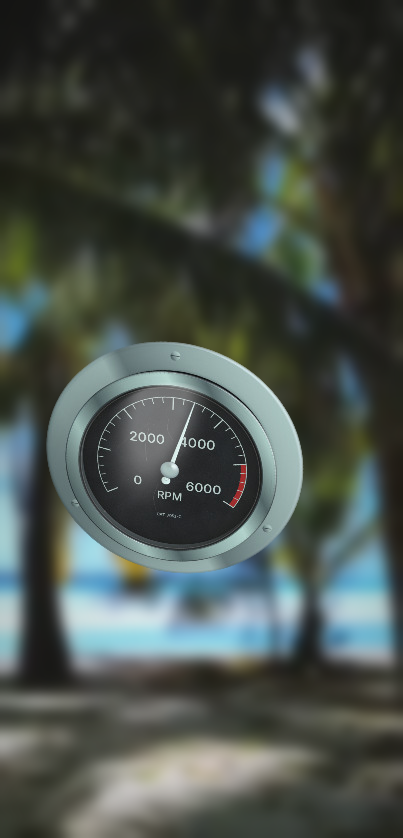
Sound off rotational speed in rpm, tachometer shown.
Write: 3400 rpm
